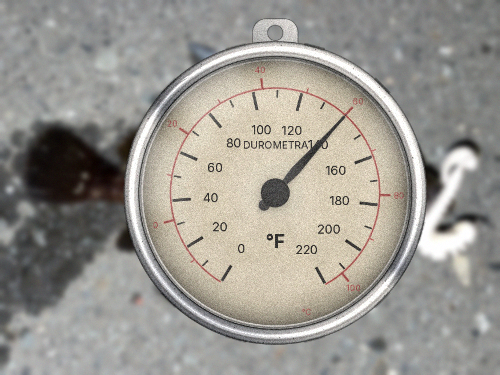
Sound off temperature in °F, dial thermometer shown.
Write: 140 °F
